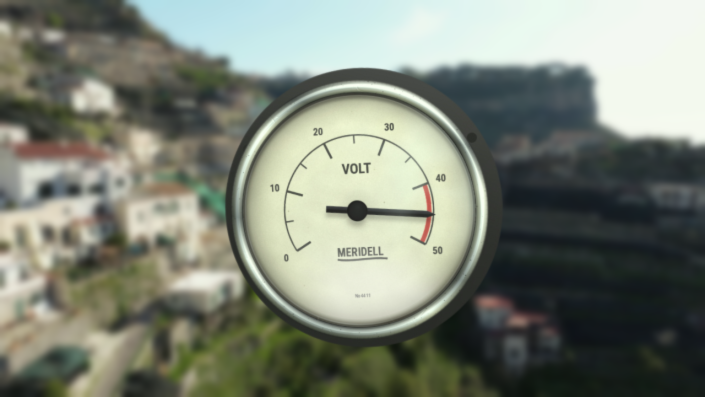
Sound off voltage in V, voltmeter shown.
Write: 45 V
